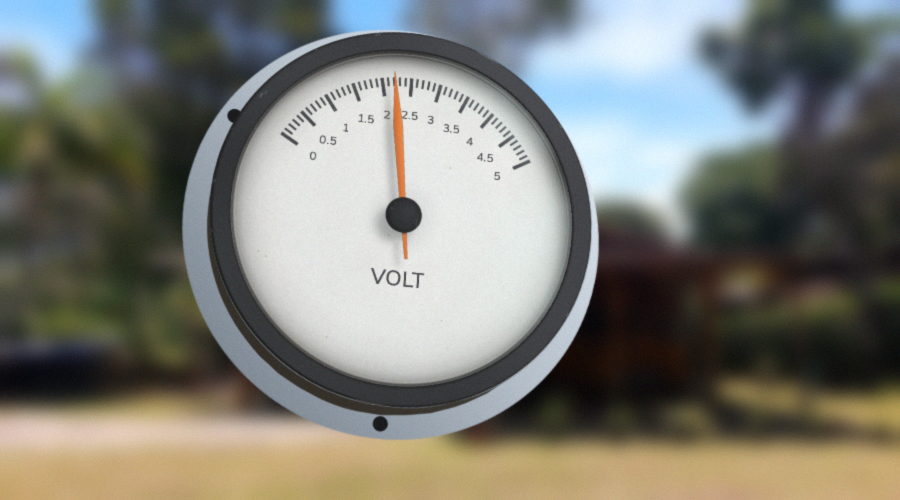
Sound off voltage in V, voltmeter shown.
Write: 2.2 V
